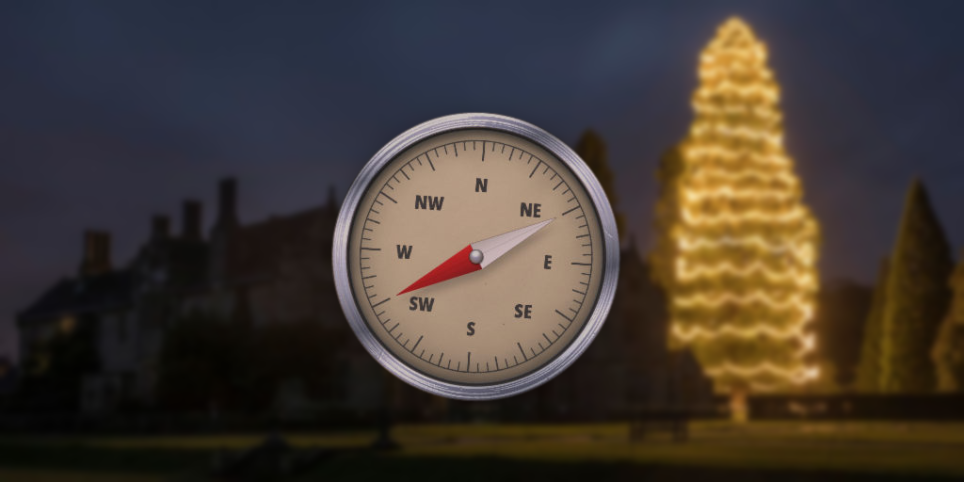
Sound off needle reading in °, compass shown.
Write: 240 °
